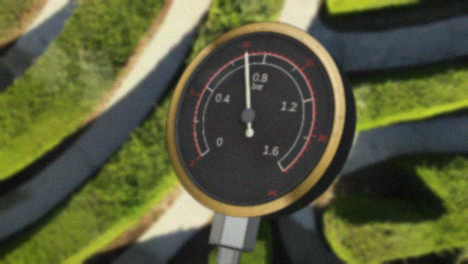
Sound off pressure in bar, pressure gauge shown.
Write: 0.7 bar
